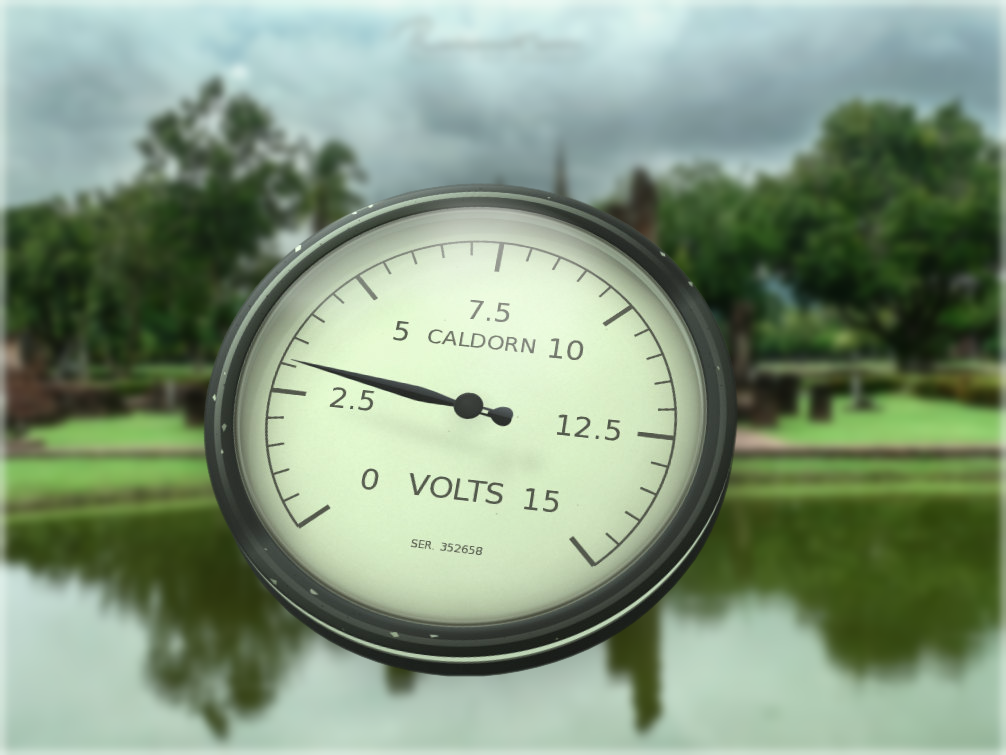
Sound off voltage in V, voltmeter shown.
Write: 3 V
